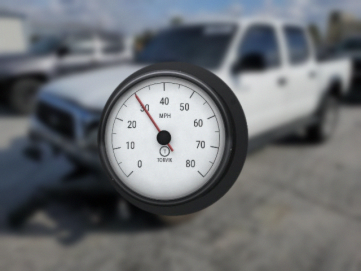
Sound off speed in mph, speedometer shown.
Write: 30 mph
